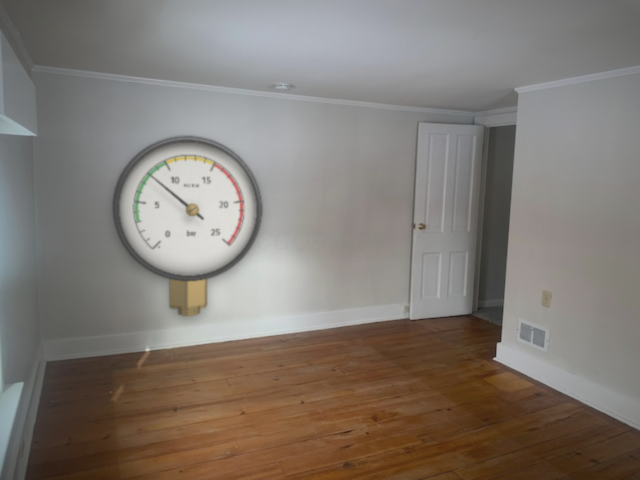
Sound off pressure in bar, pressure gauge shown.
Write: 8 bar
